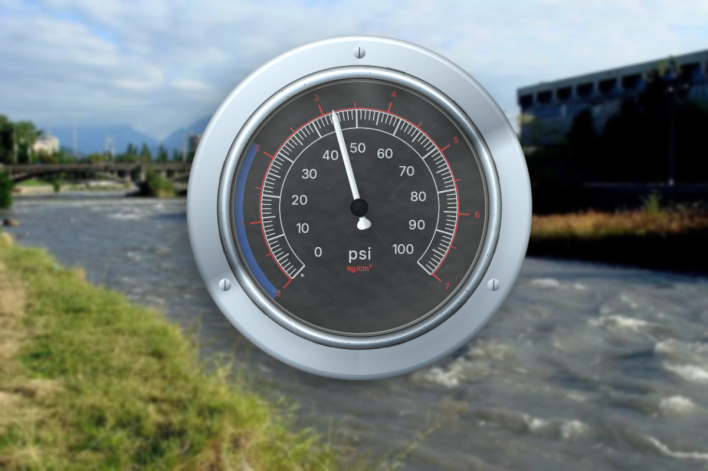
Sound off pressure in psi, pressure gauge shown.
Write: 45 psi
